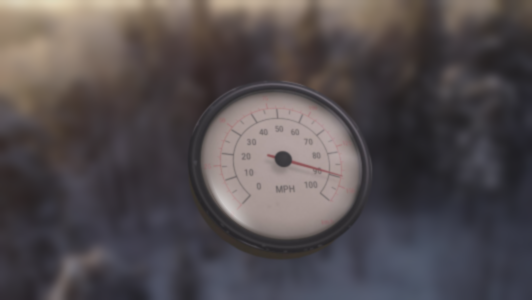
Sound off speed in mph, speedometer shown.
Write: 90 mph
